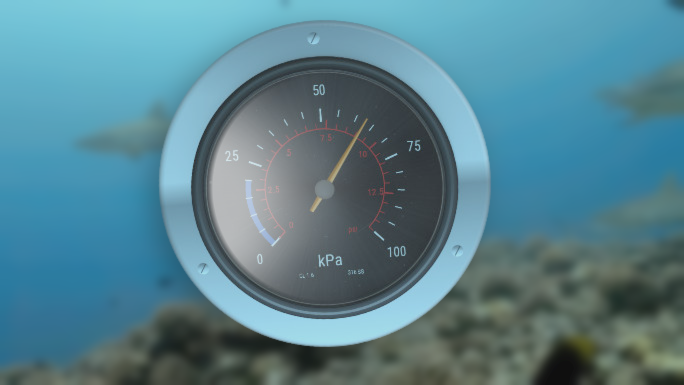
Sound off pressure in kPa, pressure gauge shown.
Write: 62.5 kPa
